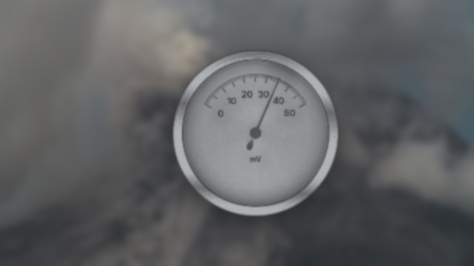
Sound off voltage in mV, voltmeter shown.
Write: 35 mV
